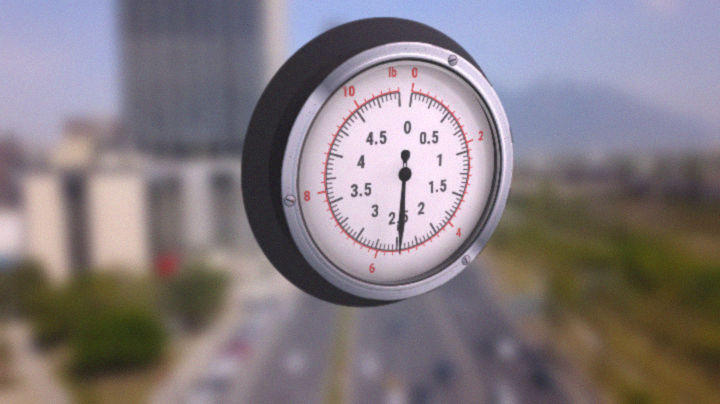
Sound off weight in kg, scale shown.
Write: 2.5 kg
